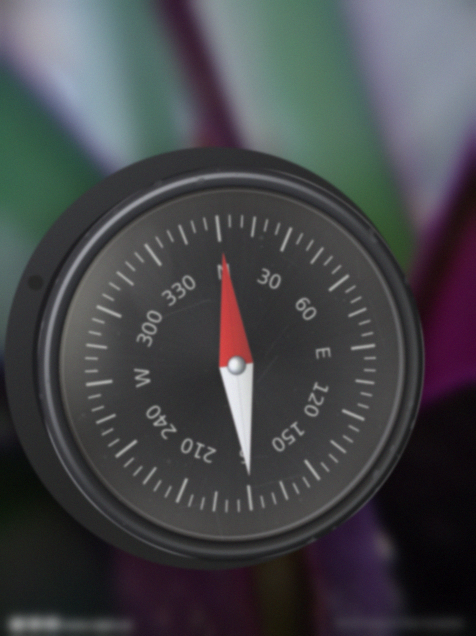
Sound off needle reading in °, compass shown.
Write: 0 °
